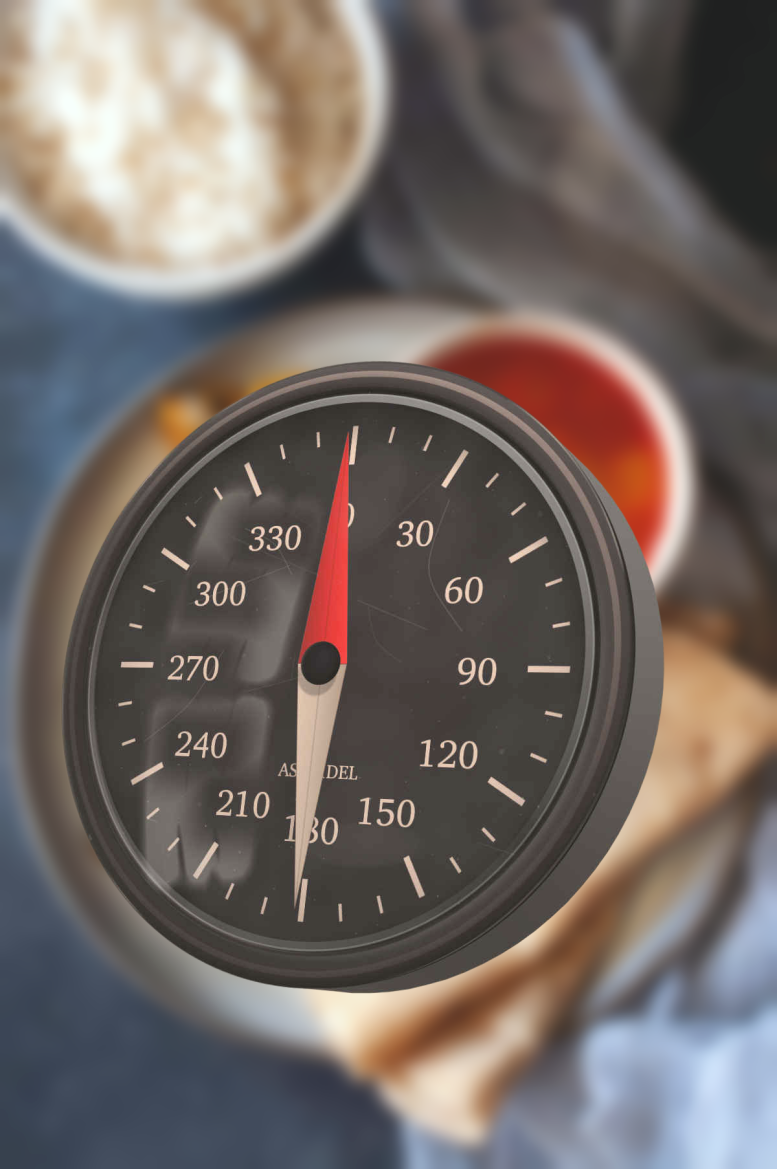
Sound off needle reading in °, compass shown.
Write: 0 °
